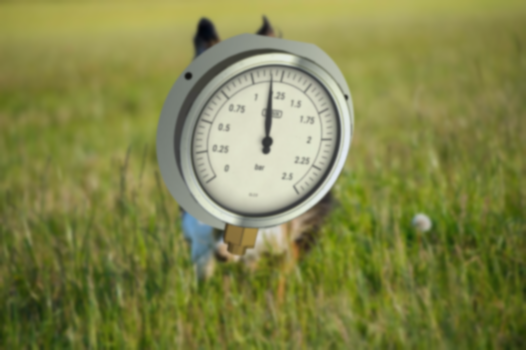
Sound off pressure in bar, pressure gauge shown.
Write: 1.15 bar
